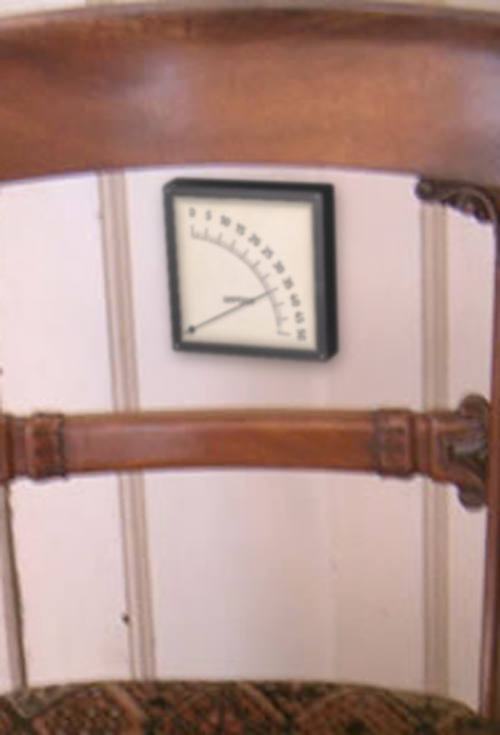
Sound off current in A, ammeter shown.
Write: 35 A
